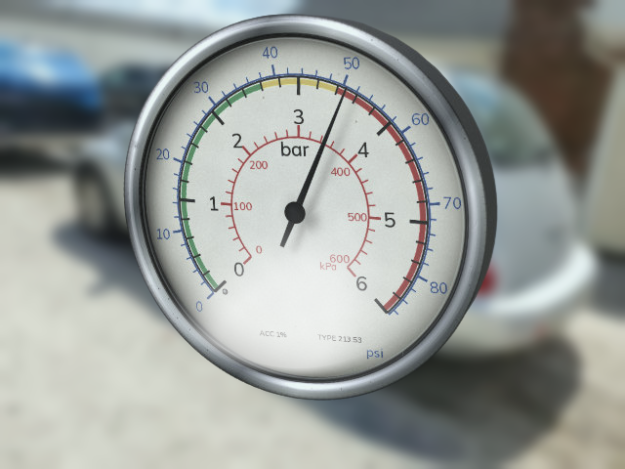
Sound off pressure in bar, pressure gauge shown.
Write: 3.5 bar
